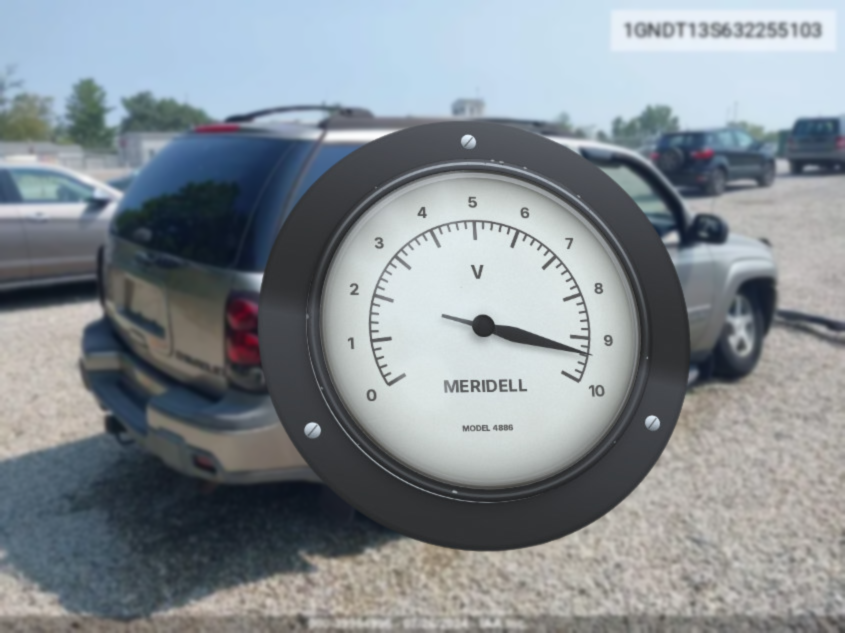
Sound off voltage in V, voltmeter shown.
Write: 9.4 V
